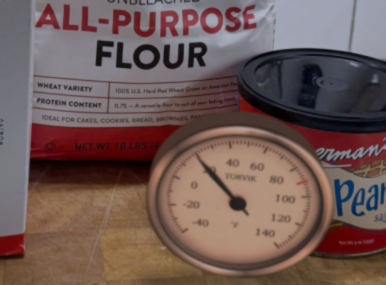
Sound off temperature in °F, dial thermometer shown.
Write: 20 °F
